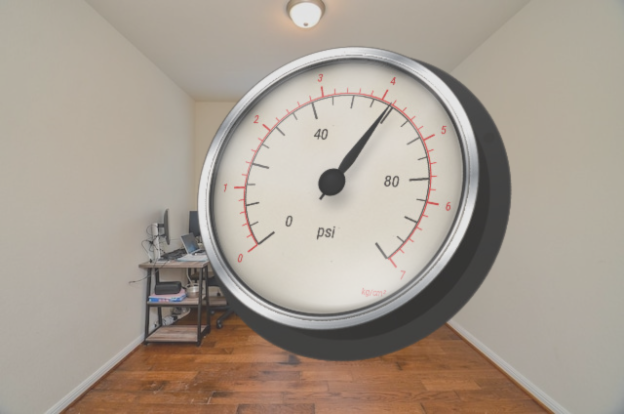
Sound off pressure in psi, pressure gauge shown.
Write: 60 psi
